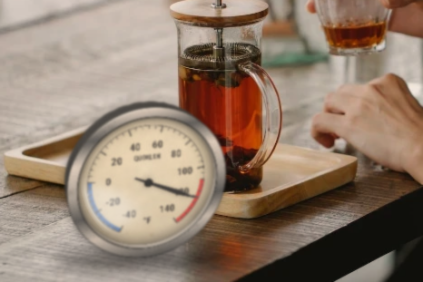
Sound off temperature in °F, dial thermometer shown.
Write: 120 °F
